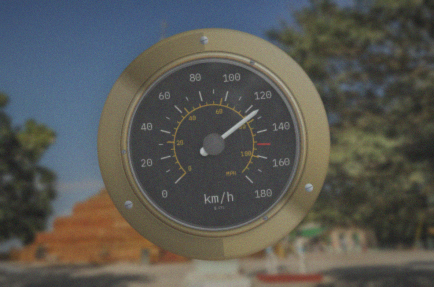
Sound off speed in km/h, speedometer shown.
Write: 125 km/h
